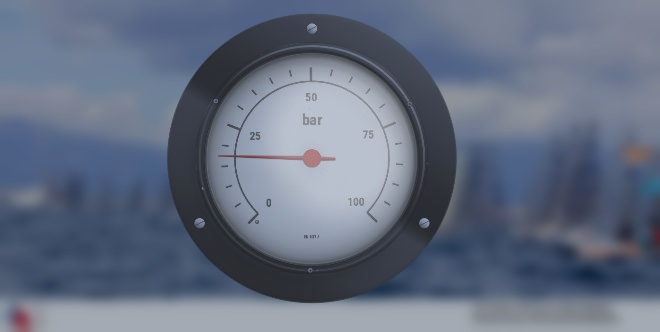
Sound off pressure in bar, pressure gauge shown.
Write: 17.5 bar
